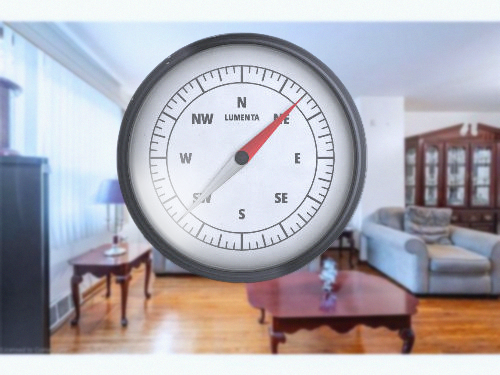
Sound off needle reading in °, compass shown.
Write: 45 °
